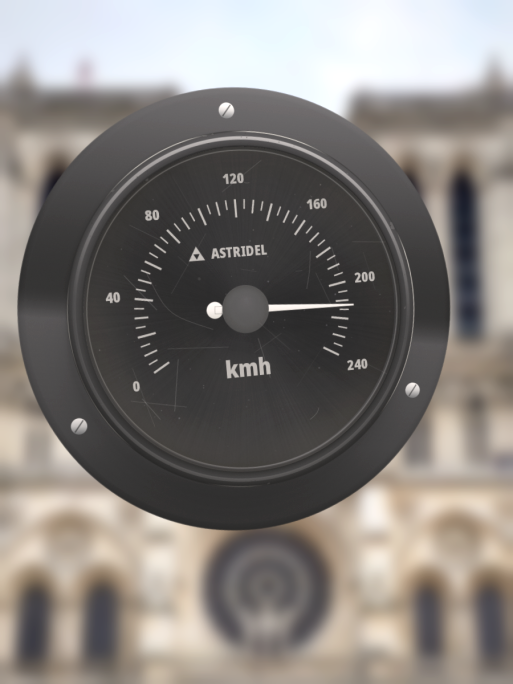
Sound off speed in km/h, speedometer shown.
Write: 212.5 km/h
